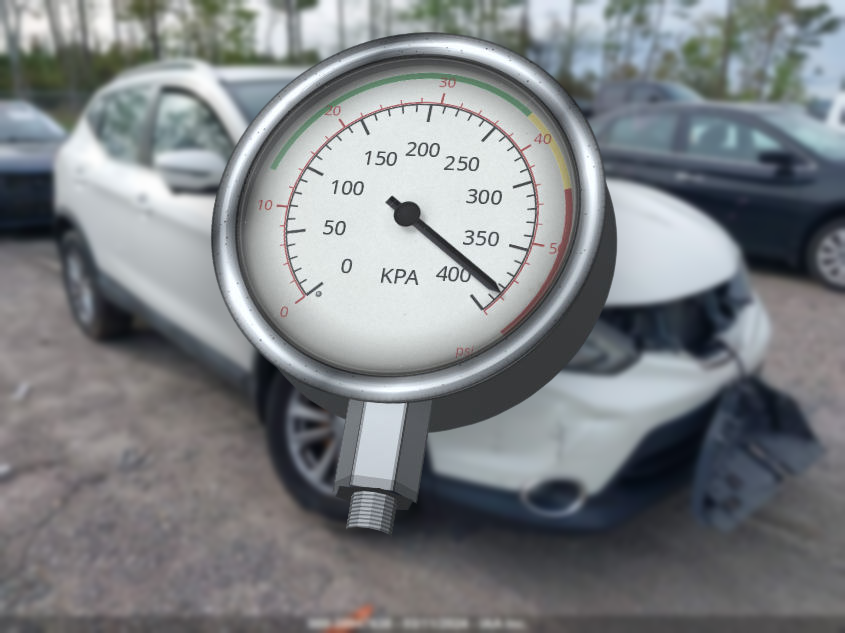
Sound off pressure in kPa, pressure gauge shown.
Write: 385 kPa
